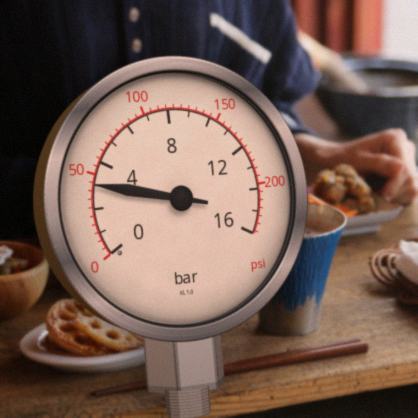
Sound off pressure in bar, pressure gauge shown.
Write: 3 bar
